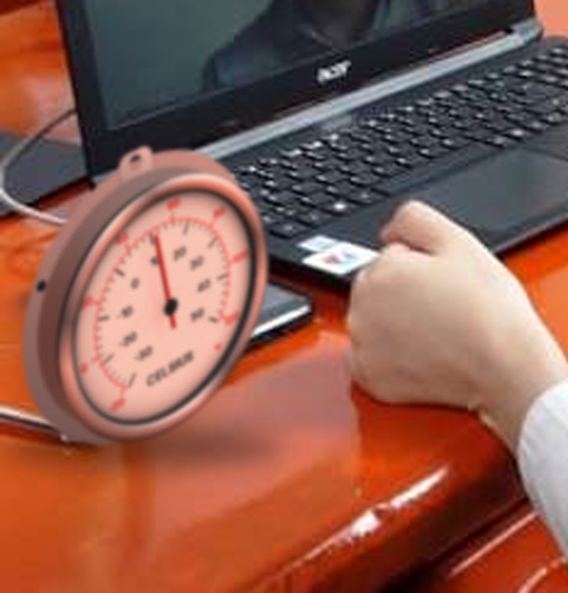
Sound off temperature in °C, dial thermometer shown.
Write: 10 °C
